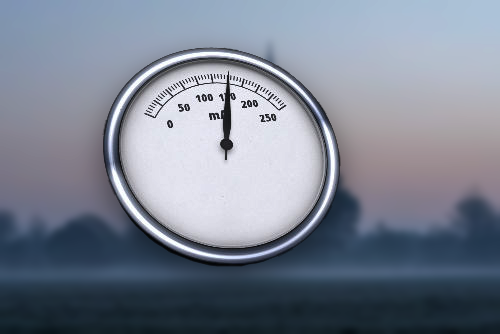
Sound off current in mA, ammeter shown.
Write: 150 mA
